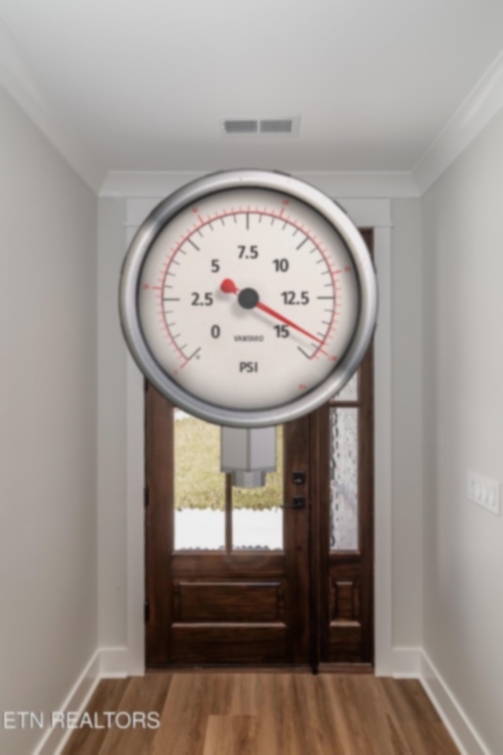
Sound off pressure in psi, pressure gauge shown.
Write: 14.25 psi
